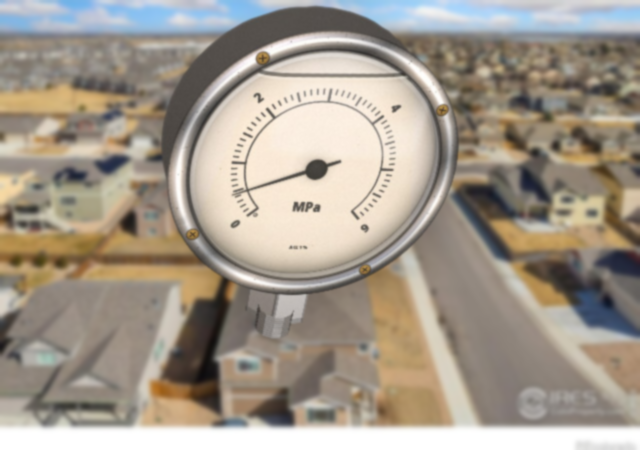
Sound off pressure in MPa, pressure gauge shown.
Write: 0.5 MPa
